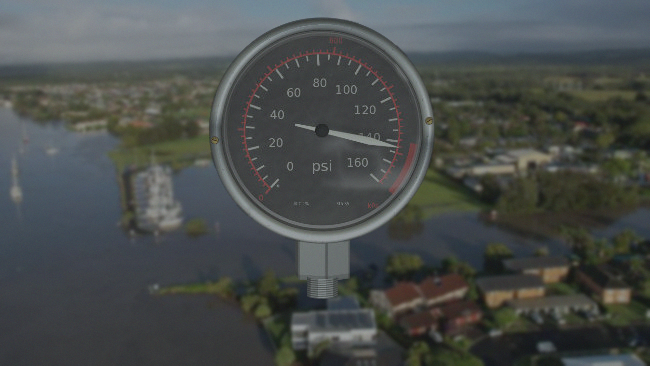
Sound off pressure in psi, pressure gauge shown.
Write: 142.5 psi
